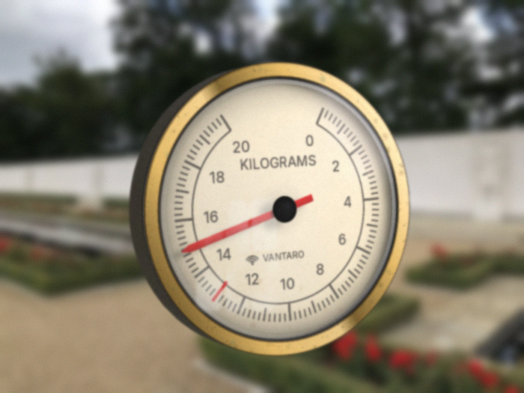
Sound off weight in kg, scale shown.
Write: 15 kg
